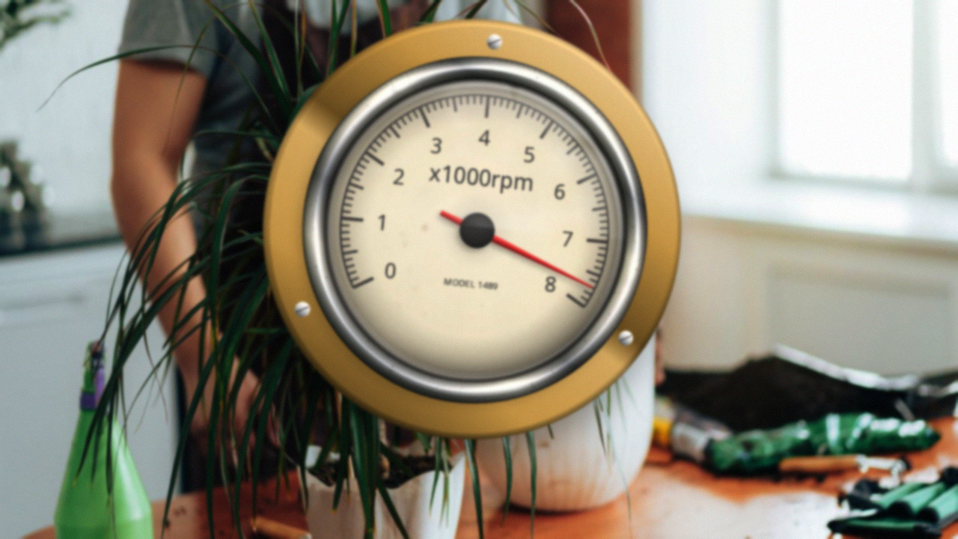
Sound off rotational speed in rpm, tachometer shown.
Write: 7700 rpm
